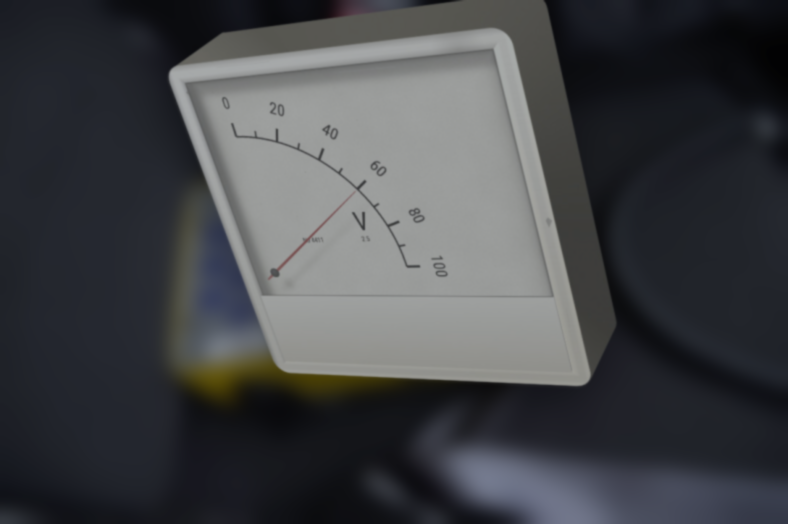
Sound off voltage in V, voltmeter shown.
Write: 60 V
